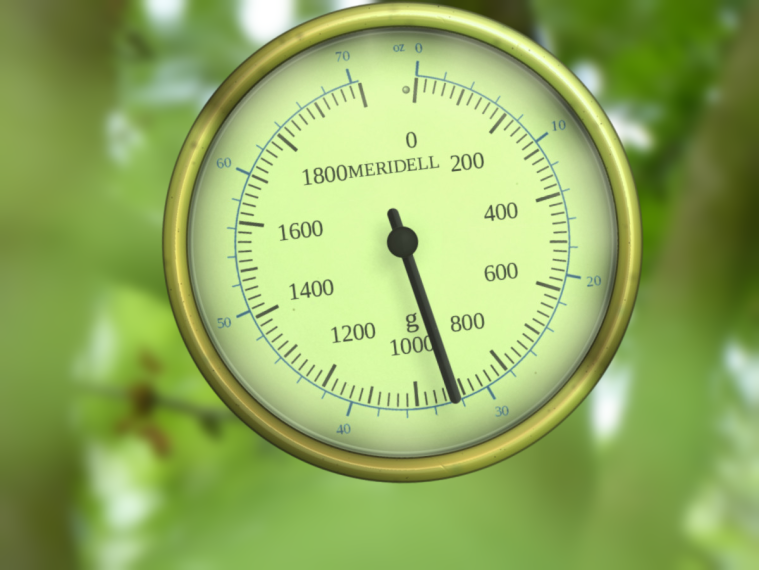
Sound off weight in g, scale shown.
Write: 920 g
